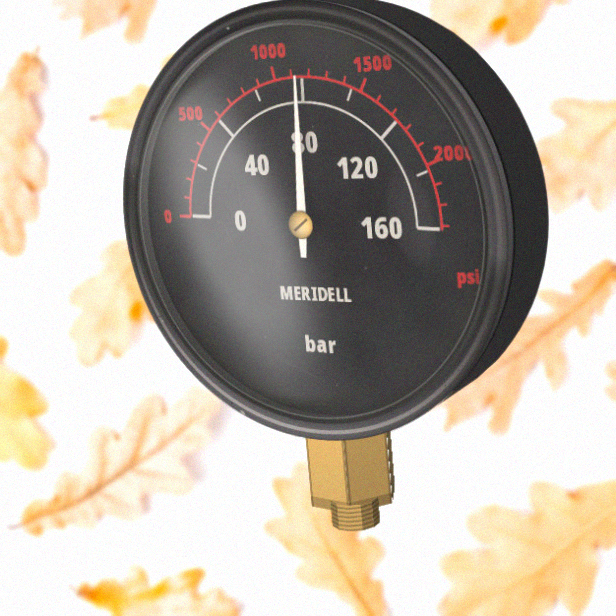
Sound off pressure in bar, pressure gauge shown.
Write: 80 bar
